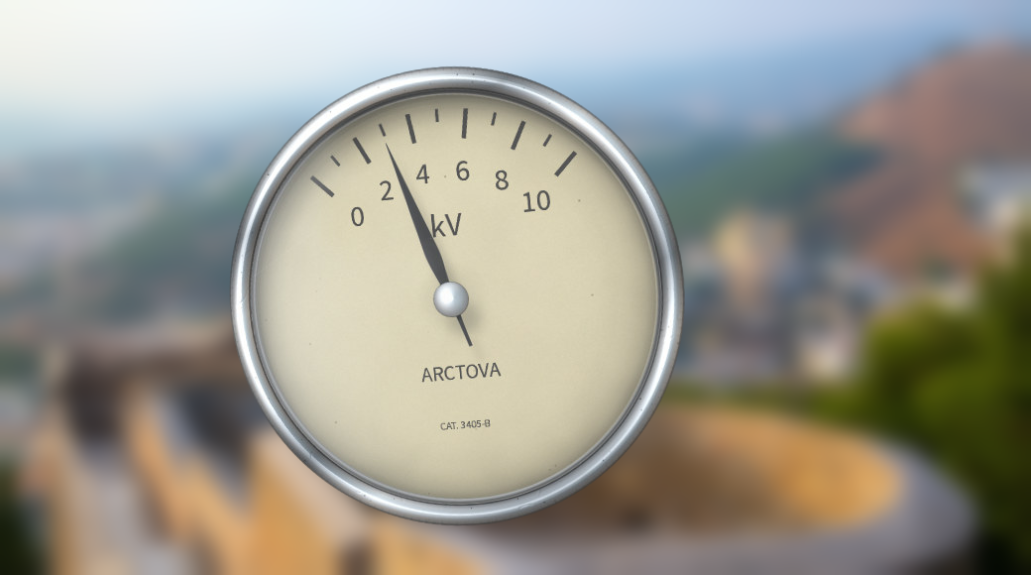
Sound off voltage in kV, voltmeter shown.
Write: 3 kV
